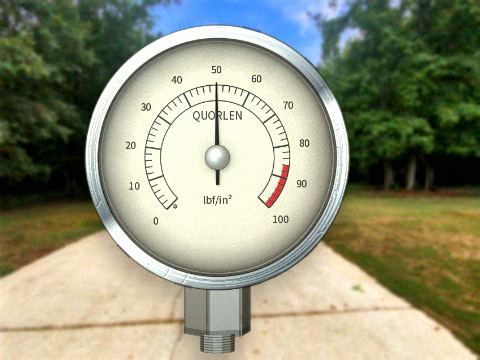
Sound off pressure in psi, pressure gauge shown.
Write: 50 psi
